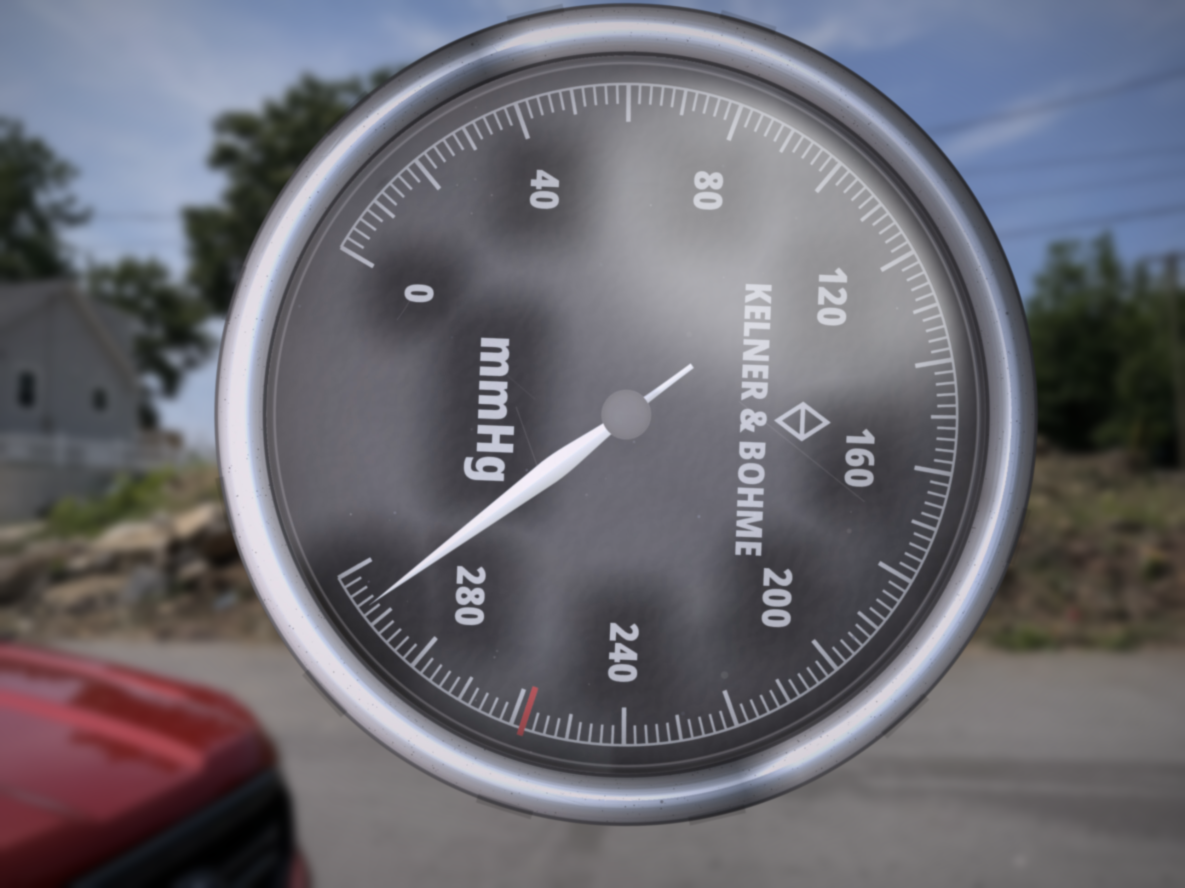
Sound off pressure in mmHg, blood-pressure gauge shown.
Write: 293 mmHg
